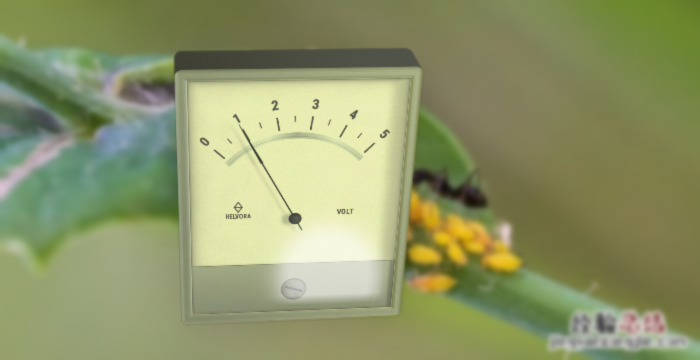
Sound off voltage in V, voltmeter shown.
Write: 1 V
